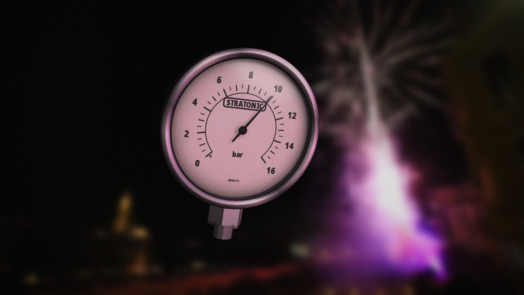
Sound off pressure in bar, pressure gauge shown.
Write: 10 bar
